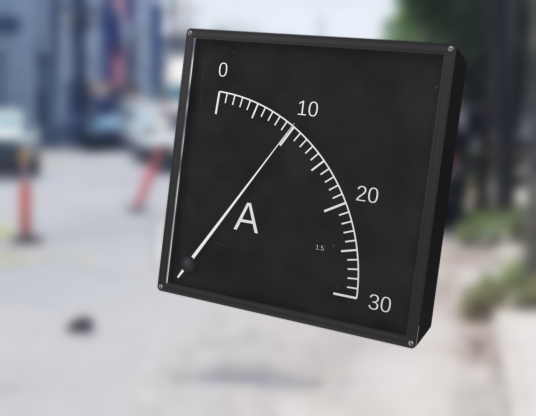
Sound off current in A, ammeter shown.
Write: 10 A
